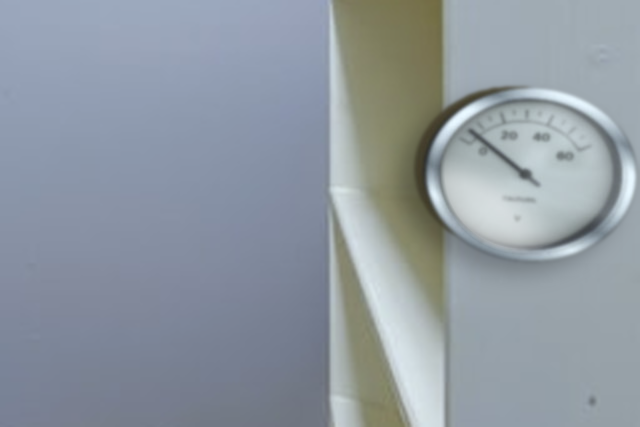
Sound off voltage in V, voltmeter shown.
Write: 5 V
